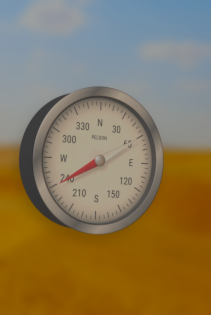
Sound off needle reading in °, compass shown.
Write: 240 °
